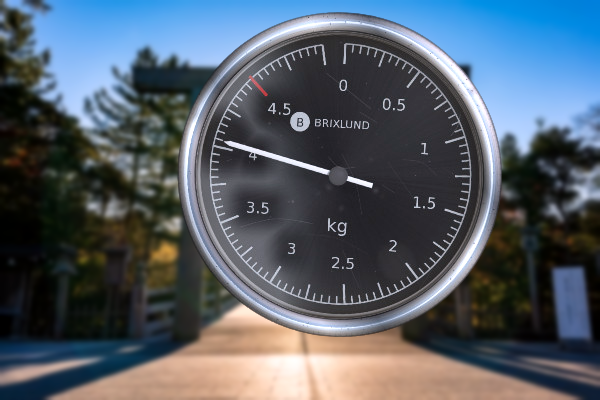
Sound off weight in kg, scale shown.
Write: 4.05 kg
